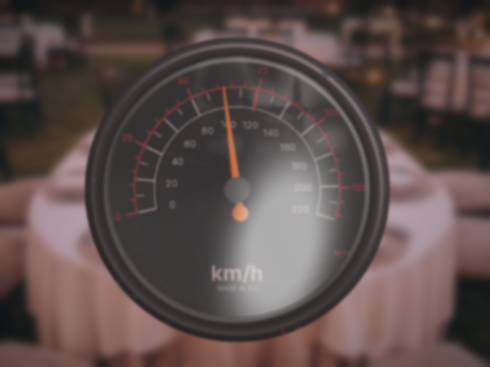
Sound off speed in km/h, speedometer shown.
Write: 100 km/h
